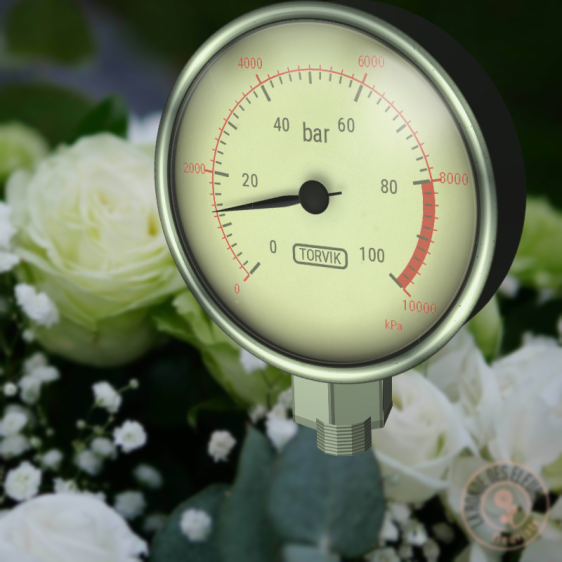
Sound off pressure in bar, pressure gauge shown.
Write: 13 bar
